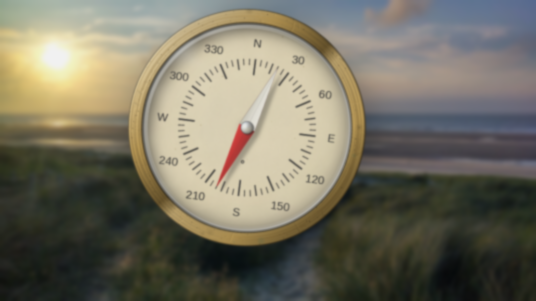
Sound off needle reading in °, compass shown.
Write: 200 °
